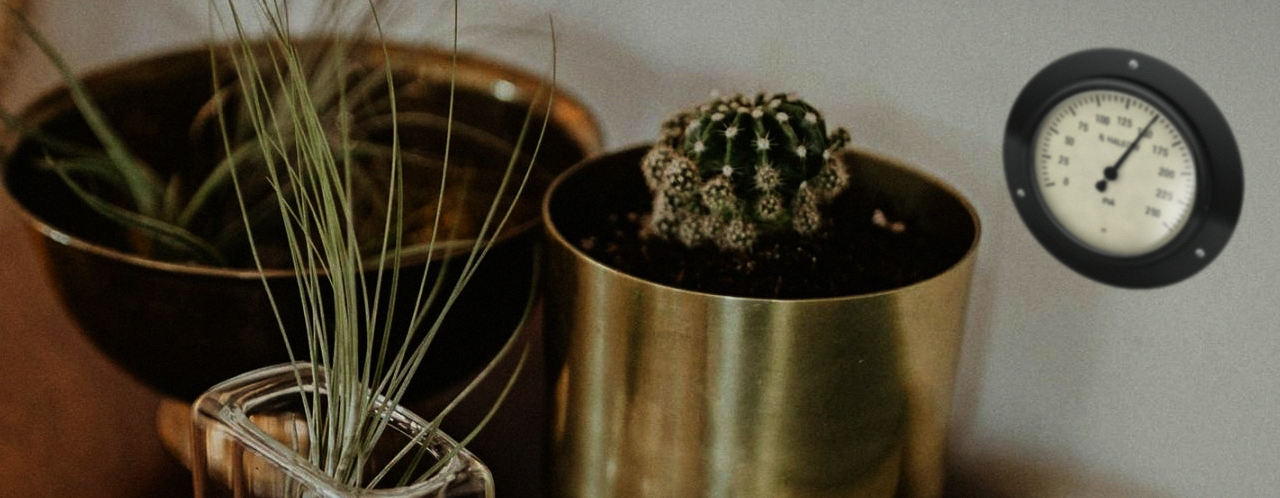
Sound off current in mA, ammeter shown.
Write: 150 mA
